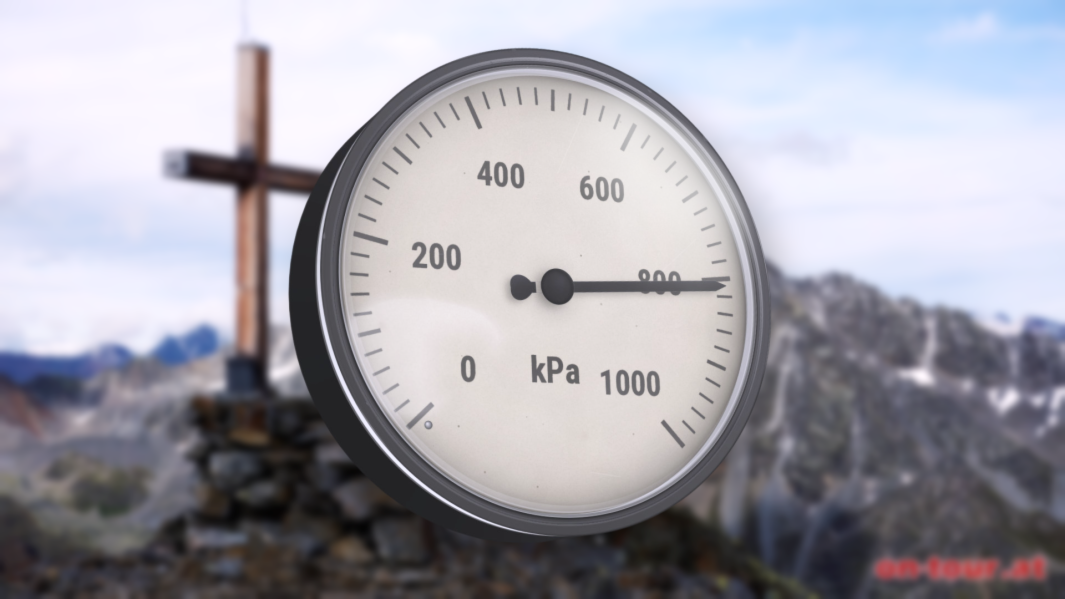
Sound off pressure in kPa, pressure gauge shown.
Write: 810 kPa
